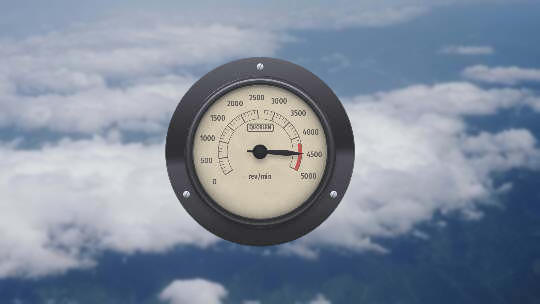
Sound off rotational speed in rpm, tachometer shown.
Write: 4500 rpm
